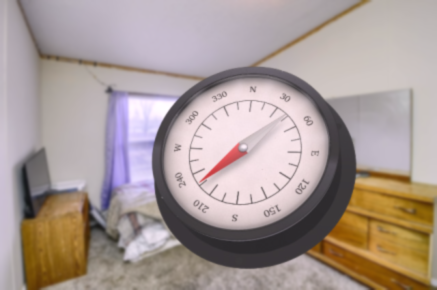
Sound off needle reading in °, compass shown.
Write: 225 °
